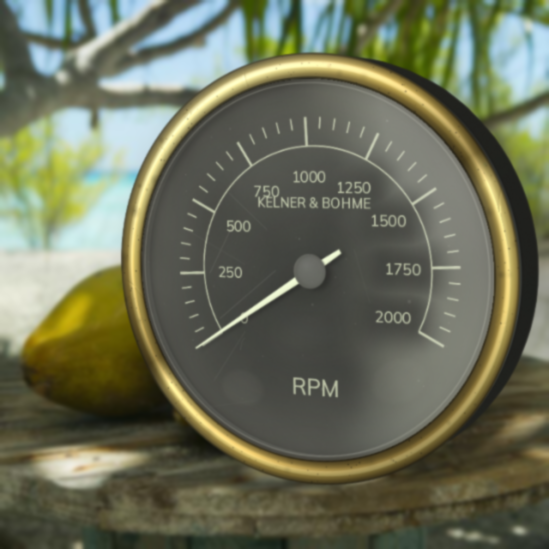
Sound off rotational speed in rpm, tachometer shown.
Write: 0 rpm
